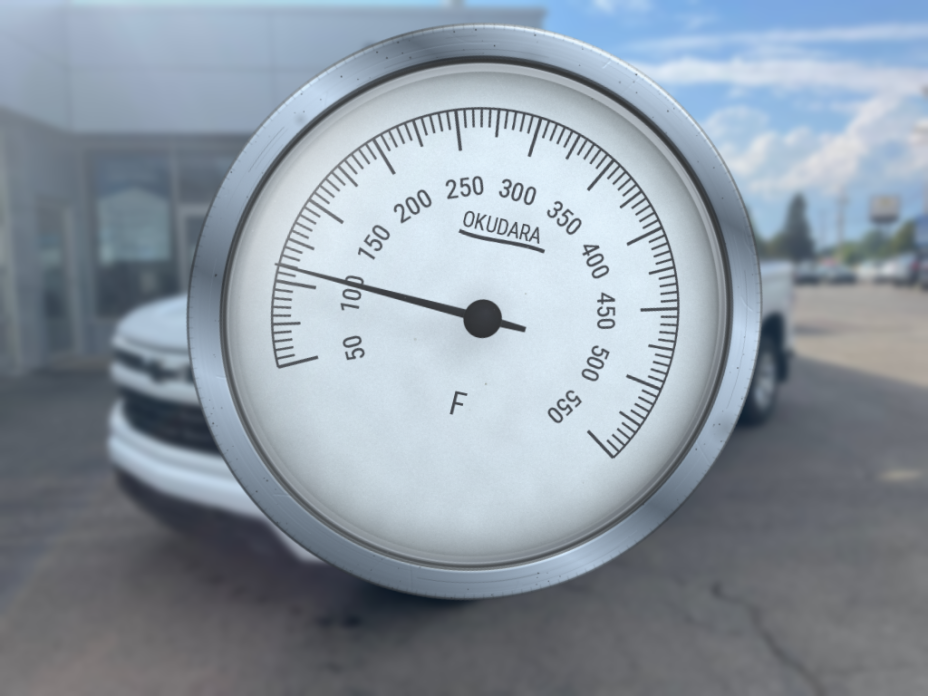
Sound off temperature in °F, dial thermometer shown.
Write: 110 °F
